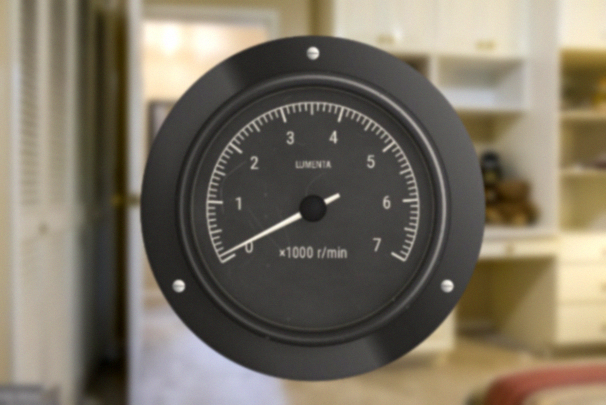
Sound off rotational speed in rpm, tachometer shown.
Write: 100 rpm
